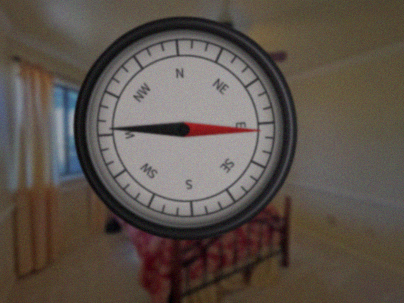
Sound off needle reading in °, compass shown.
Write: 95 °
